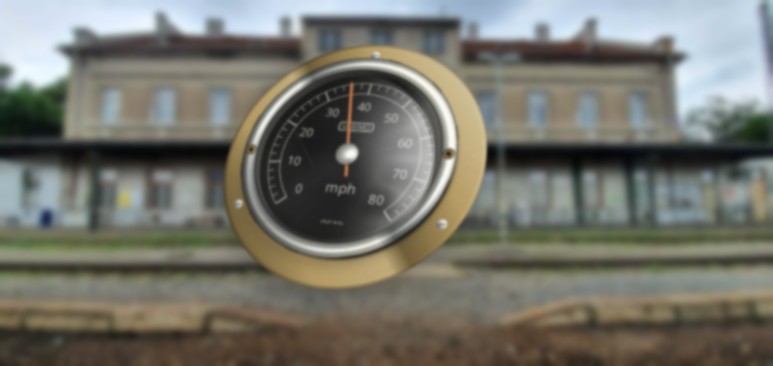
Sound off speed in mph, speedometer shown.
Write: 36 mph
